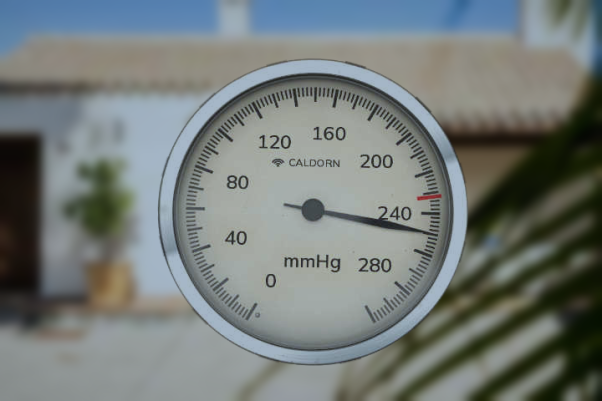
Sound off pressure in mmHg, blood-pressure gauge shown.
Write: 250 mmHg
